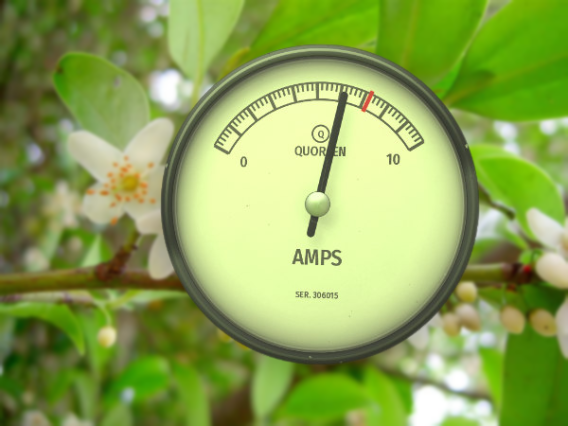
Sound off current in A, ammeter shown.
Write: 6.2 A
